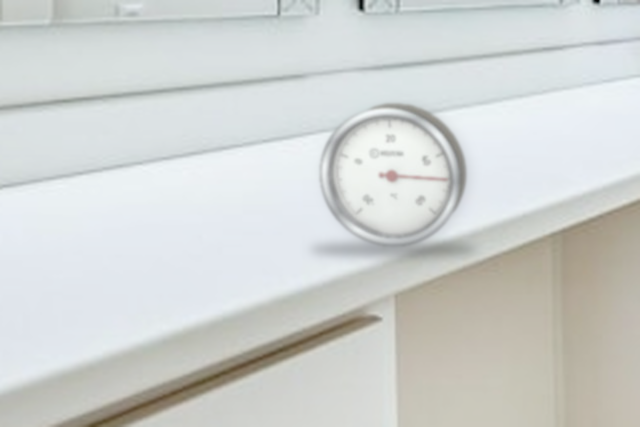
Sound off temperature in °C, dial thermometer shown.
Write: 48 °C
